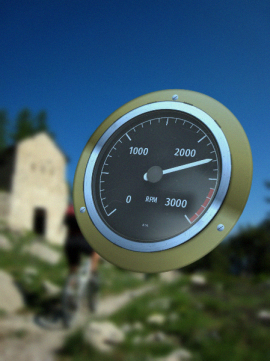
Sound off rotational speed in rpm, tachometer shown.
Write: 2300 rpm
